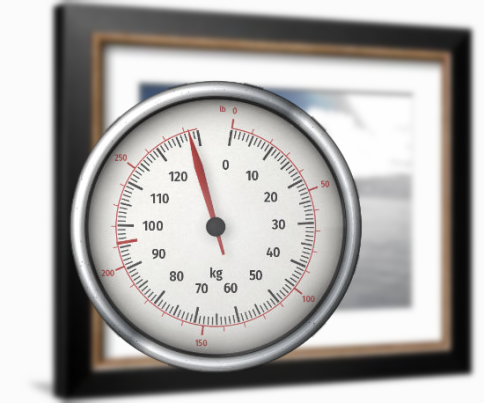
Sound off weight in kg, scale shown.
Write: 128 kg
